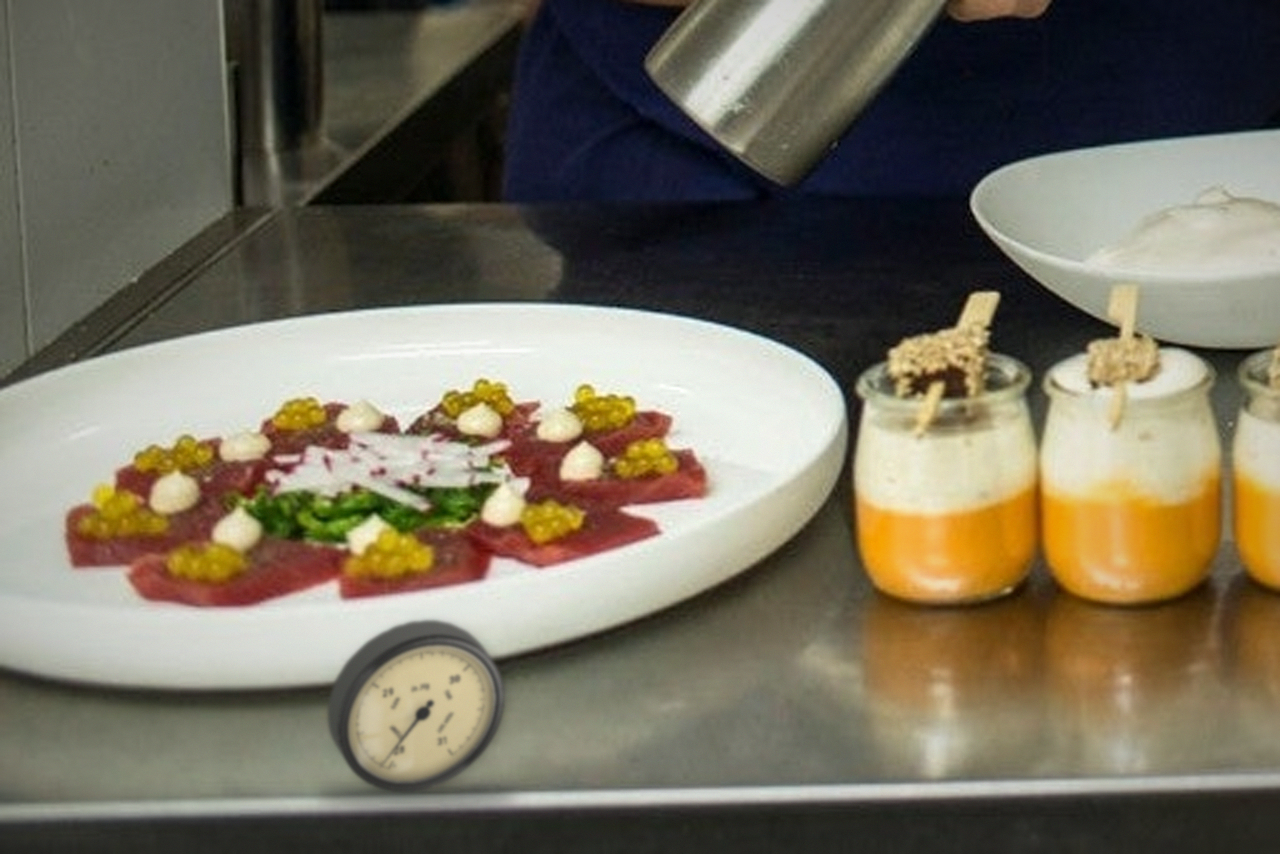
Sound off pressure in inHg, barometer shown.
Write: 28.1 inHg
